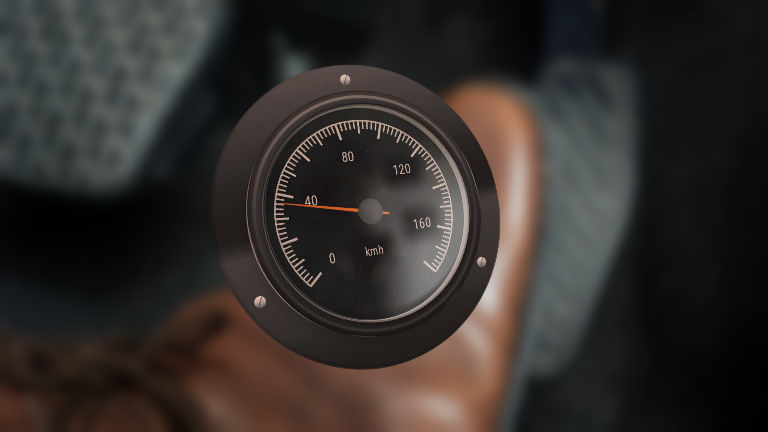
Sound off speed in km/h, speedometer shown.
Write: 36 km/h
